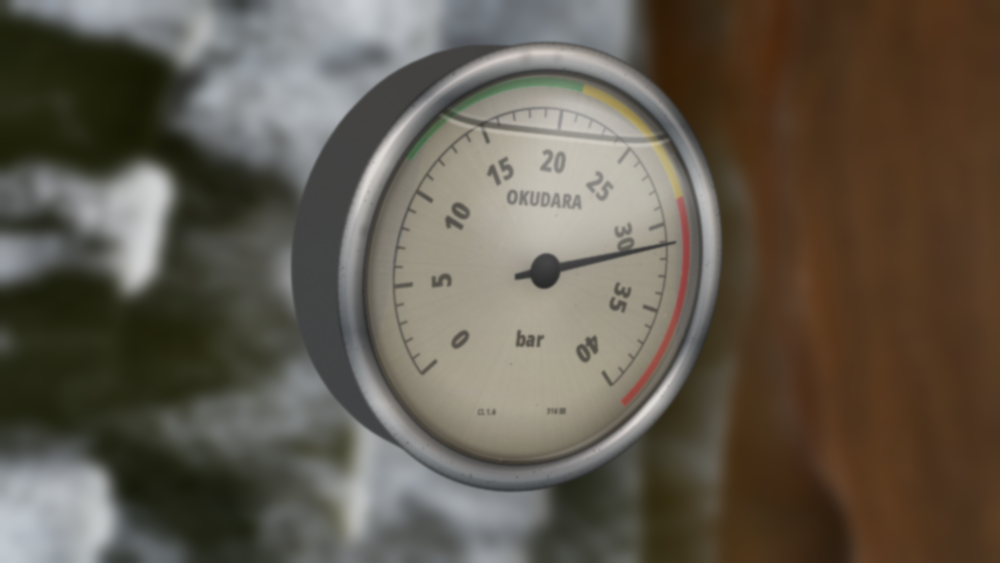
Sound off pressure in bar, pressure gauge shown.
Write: 31 bar
